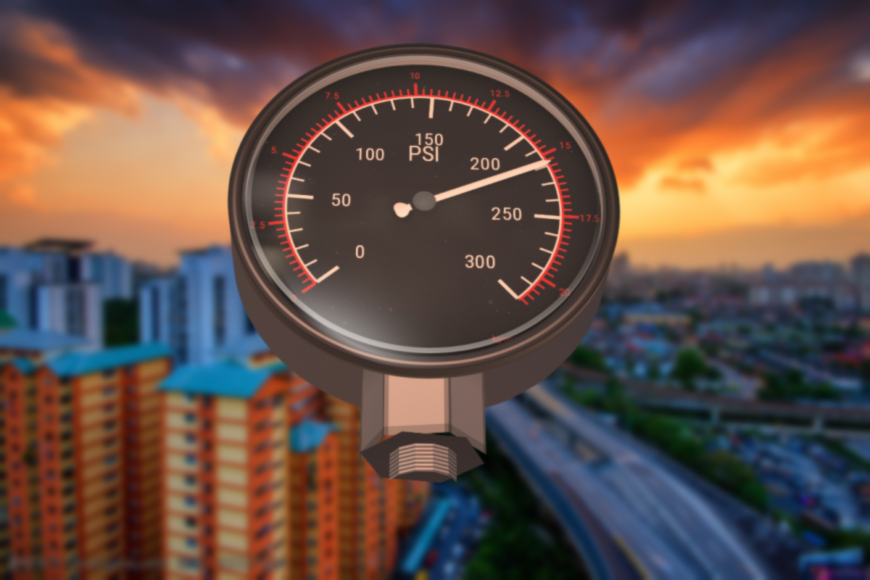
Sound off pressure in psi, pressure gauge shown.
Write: 220 psi
